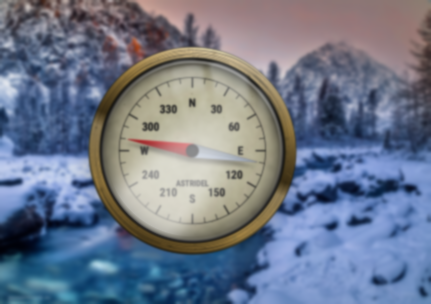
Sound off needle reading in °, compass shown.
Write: 280 °
